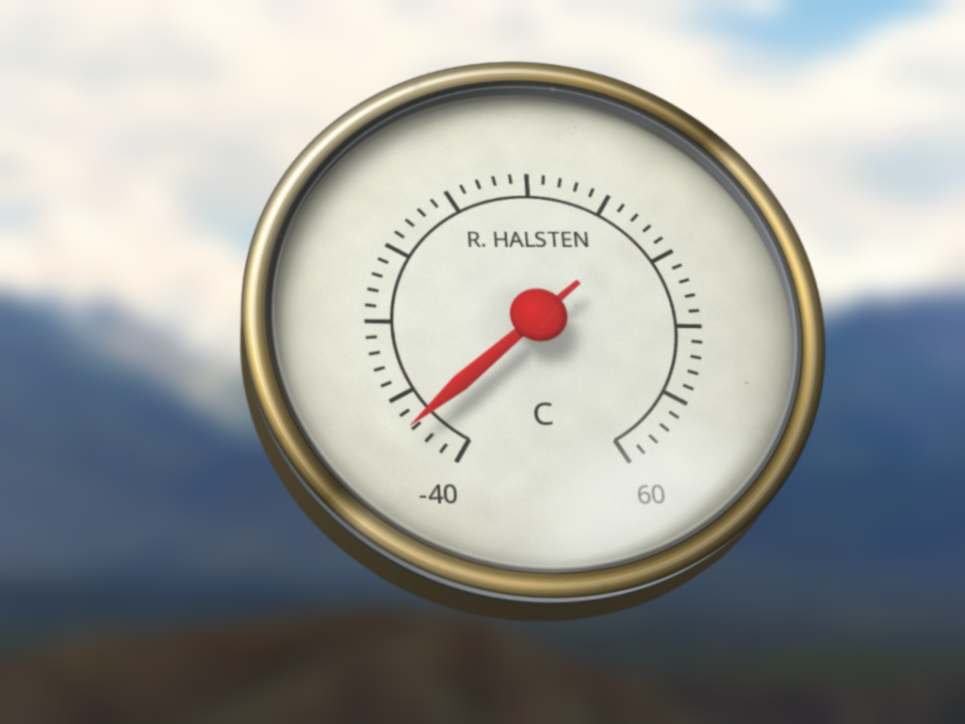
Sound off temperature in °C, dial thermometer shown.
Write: -34 °C
